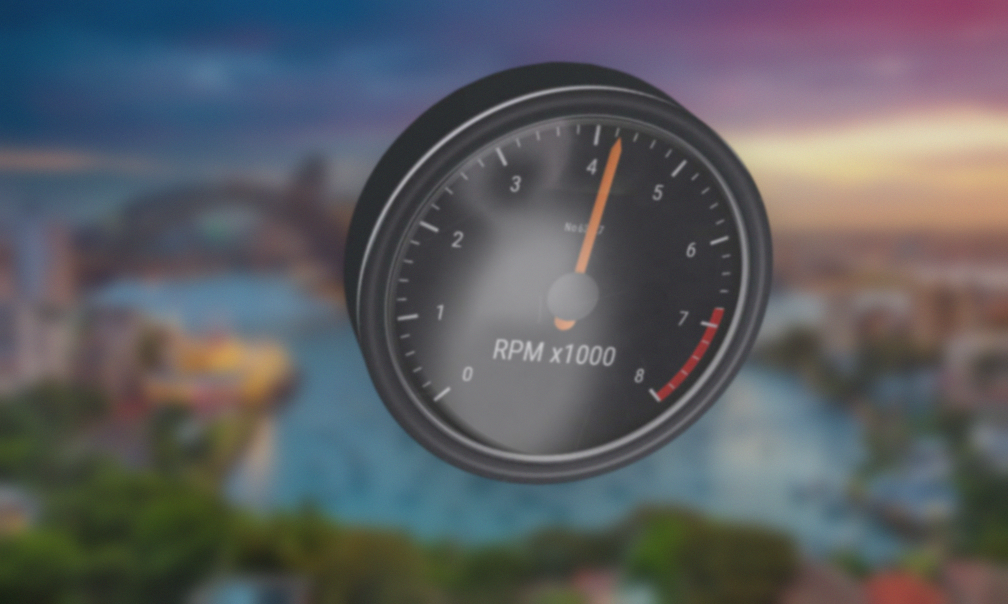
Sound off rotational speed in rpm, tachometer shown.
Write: 4200 rpm
